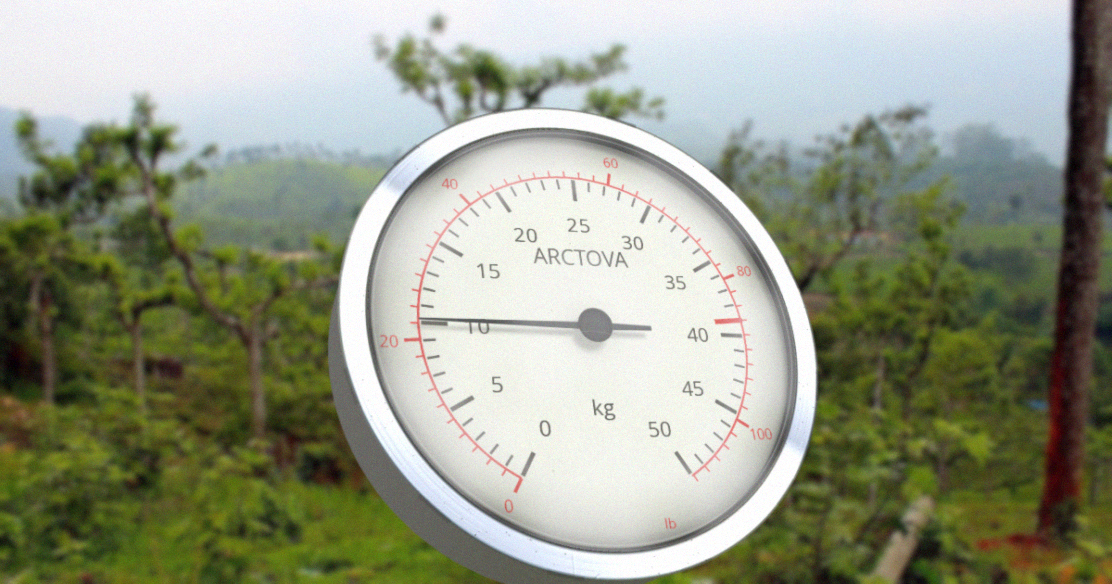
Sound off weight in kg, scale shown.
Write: 10 kg
